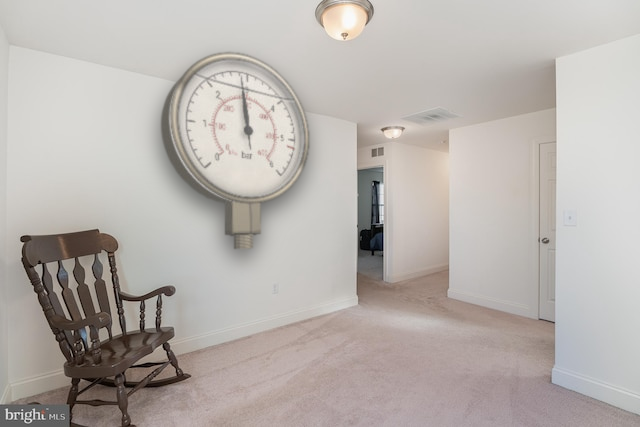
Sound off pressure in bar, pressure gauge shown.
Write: 2.8 bar
